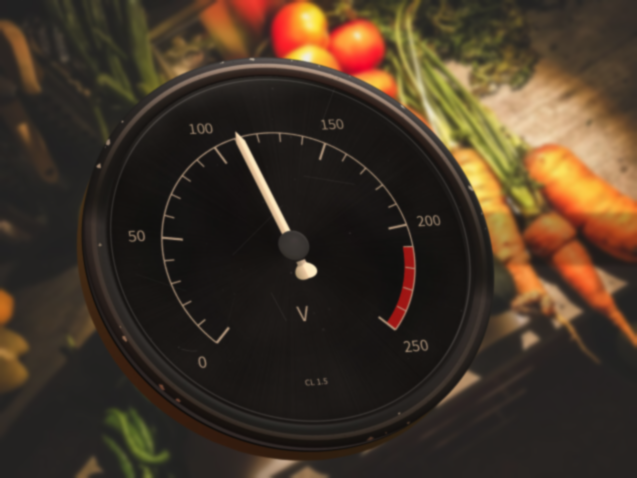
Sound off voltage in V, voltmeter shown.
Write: 110 V
